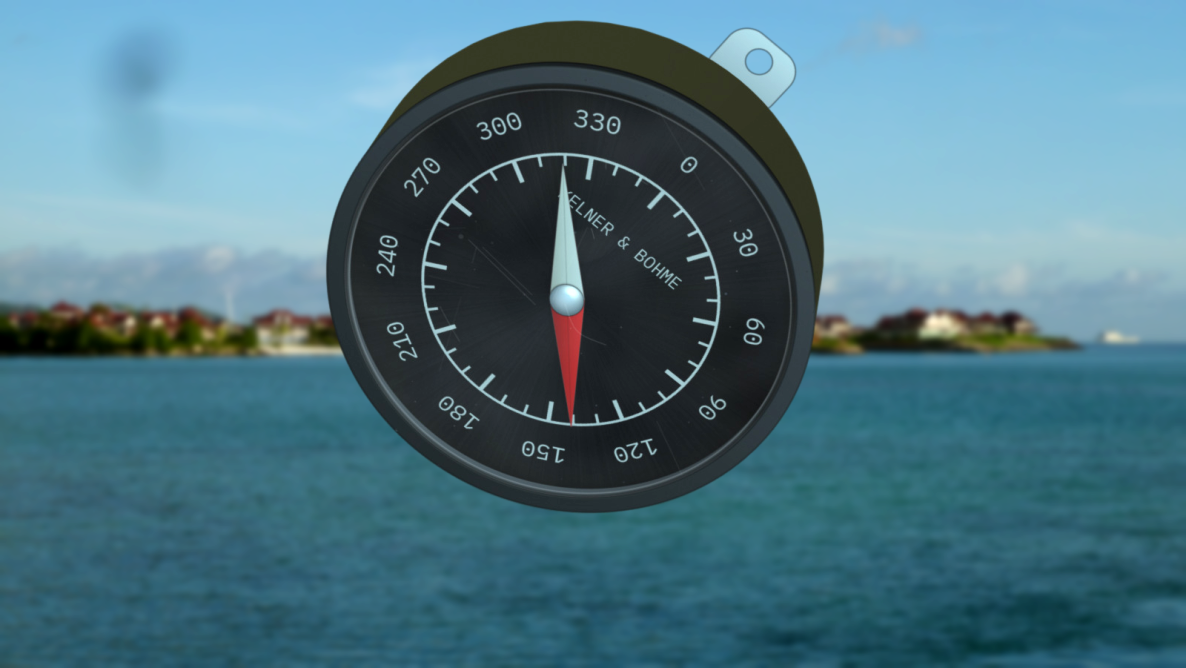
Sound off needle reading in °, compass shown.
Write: 140 °
